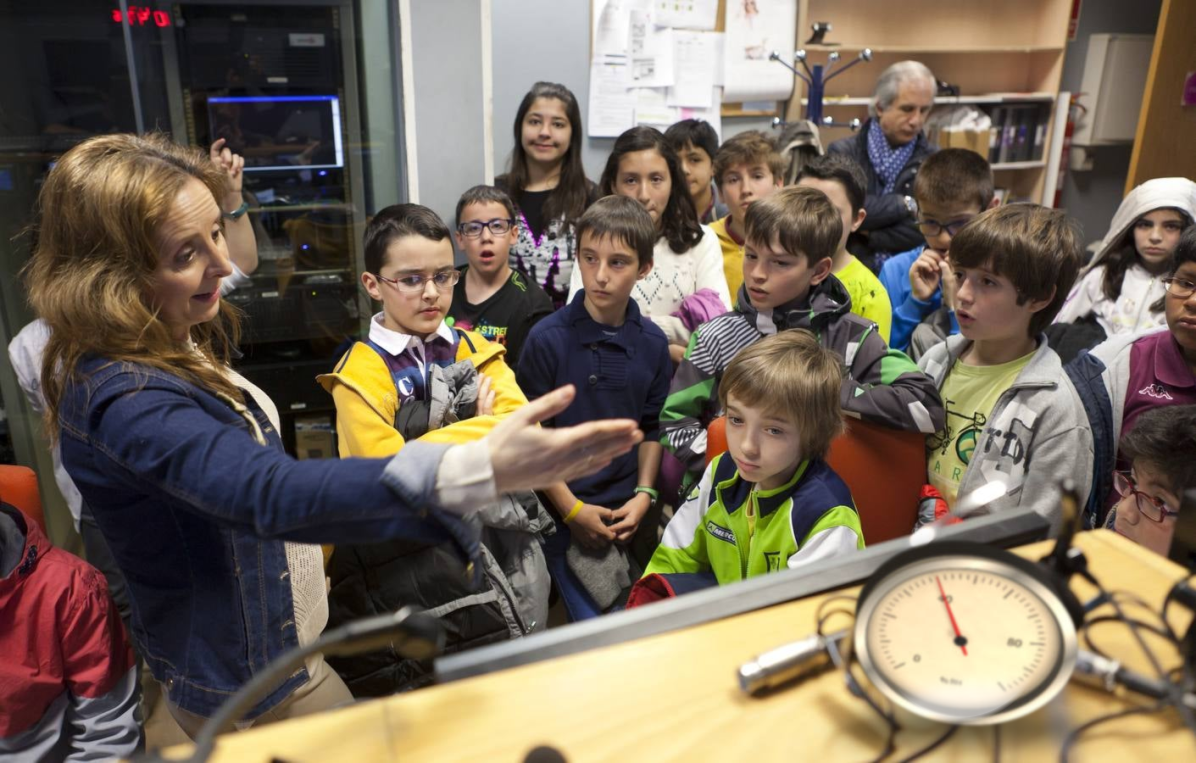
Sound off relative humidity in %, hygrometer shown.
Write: 40 %
